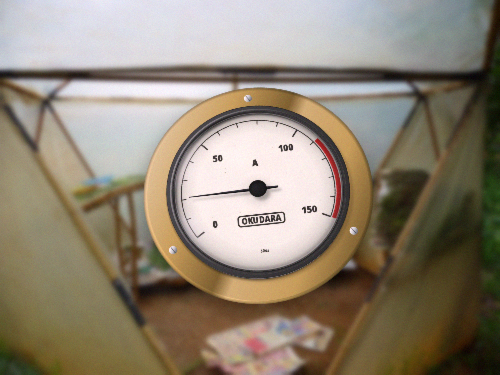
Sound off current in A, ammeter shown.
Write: 20 A
